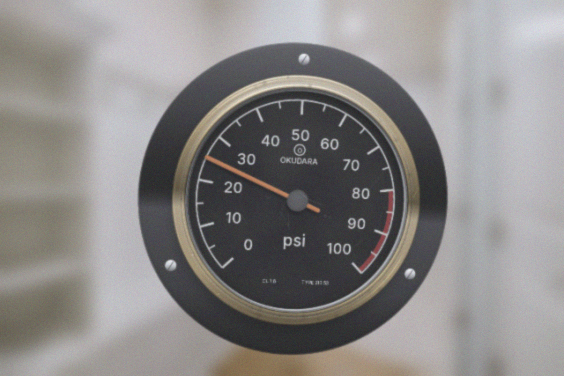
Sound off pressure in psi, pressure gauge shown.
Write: 25 psi
